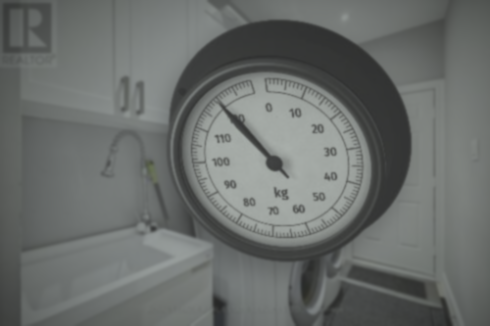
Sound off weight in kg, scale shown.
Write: 120 kg
